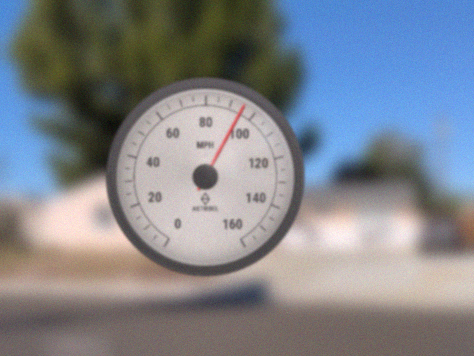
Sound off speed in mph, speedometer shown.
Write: 95 mph
